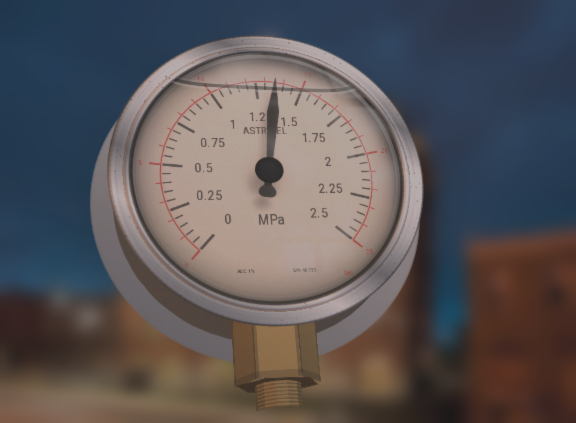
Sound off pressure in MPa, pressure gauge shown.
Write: 1.35 MPa
